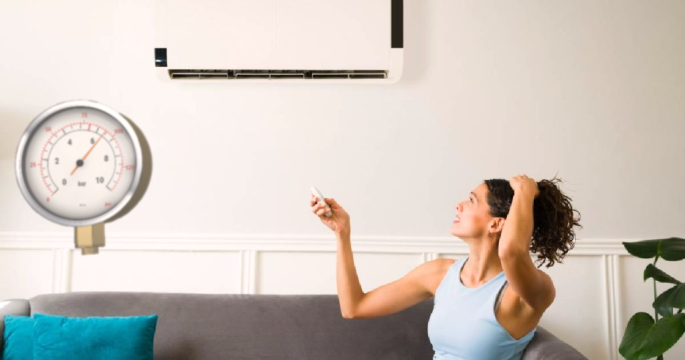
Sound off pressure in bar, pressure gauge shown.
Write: 6.5 bar
